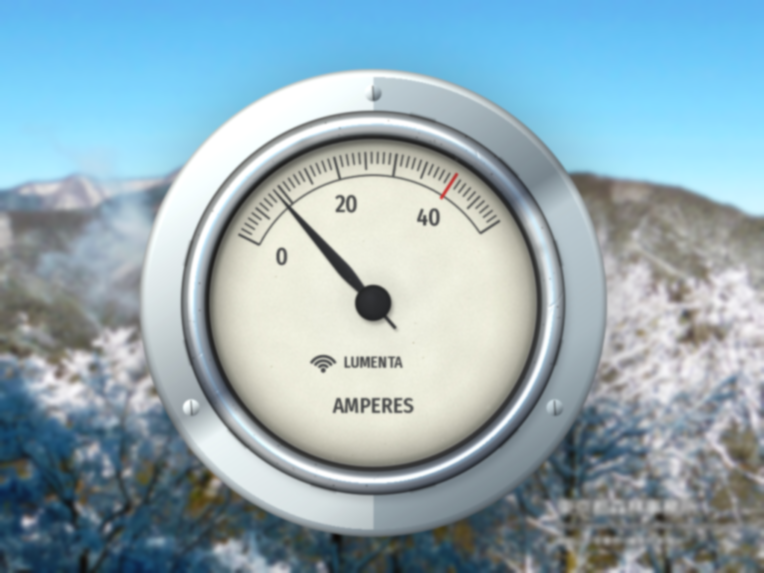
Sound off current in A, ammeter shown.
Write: 9 A
